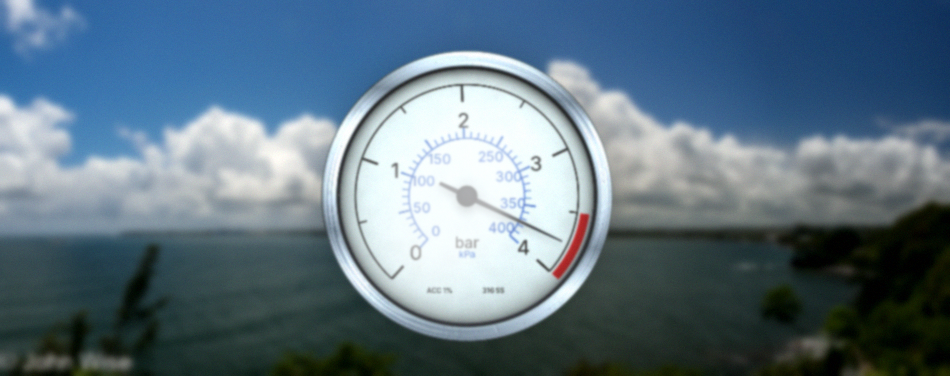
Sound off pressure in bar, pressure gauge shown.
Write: 3.75 bar
